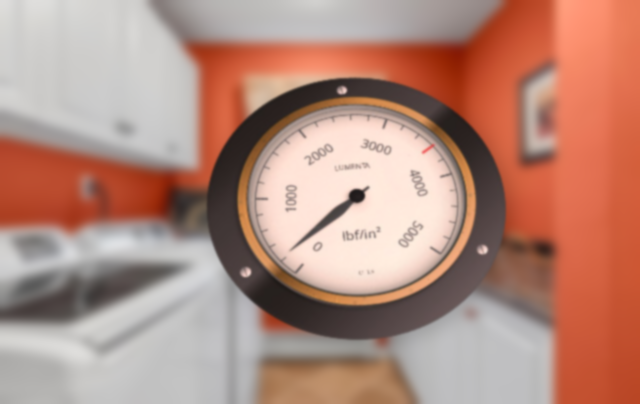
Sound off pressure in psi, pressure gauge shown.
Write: 200 psi
